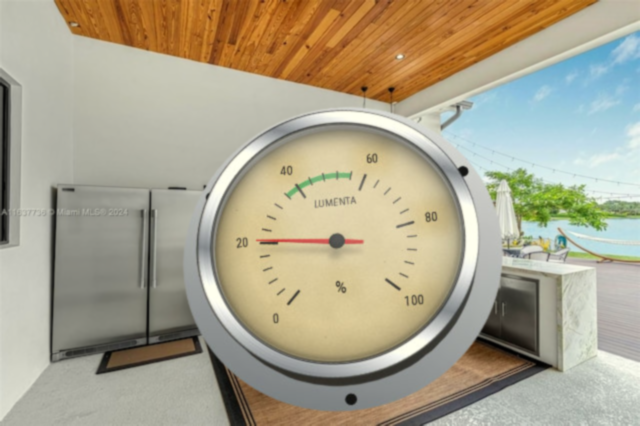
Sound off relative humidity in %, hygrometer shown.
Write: 20 %
